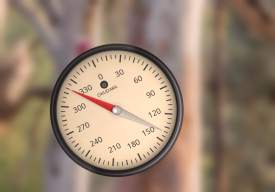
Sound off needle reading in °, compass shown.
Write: 320 °
